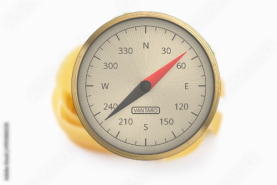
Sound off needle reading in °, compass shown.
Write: 50 °
